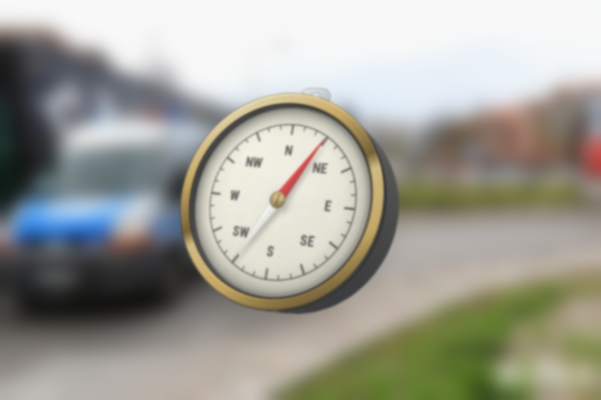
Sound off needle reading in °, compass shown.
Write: 30 °
